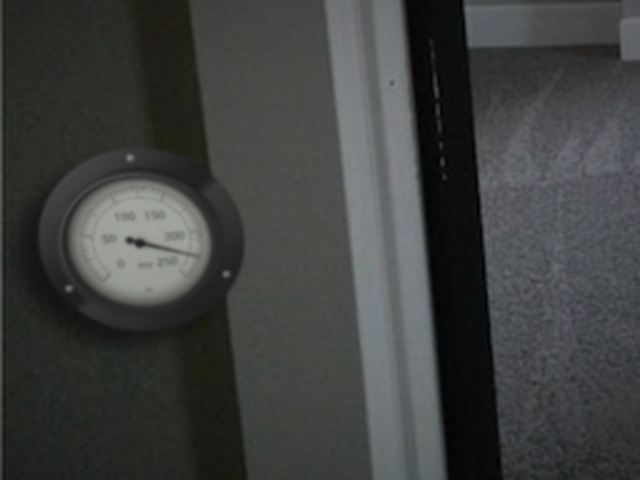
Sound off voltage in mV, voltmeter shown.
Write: 225 mV
